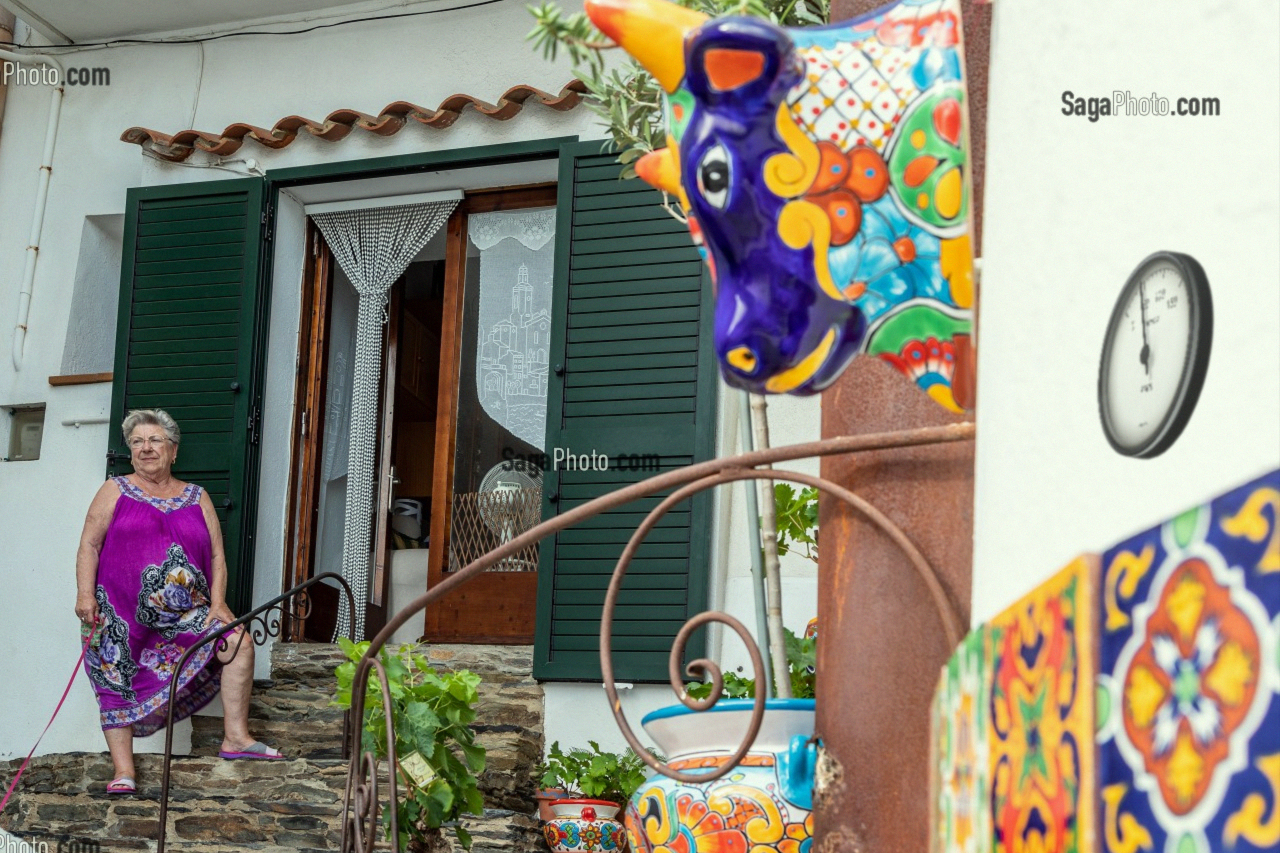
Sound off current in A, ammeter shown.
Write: 50 A
